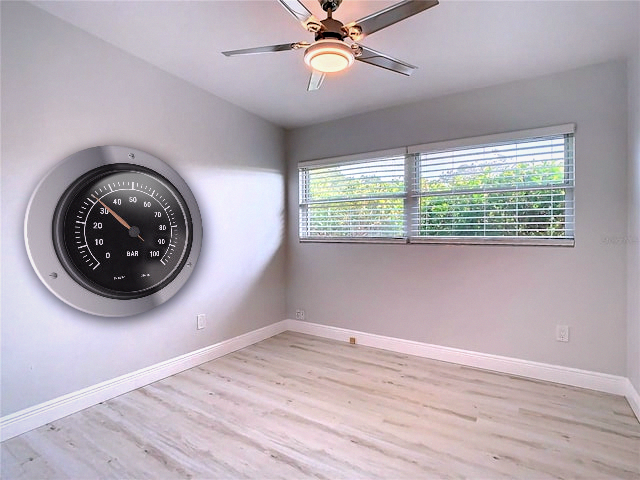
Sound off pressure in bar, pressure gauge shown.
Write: 32 bar
